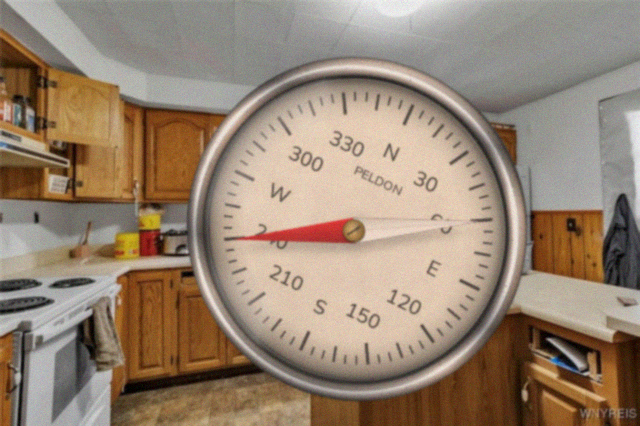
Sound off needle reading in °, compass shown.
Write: 240 °
